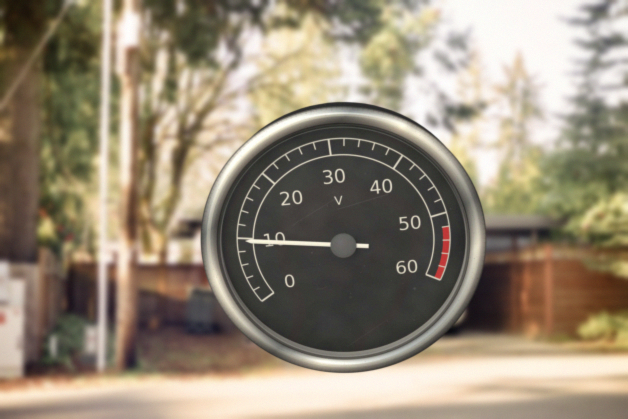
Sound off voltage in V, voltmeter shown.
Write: 10 V
